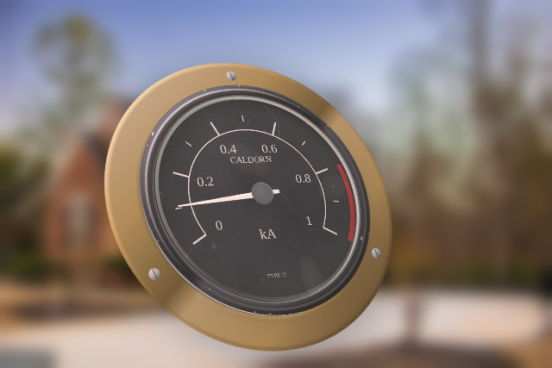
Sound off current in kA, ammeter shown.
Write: 0.1 kA
